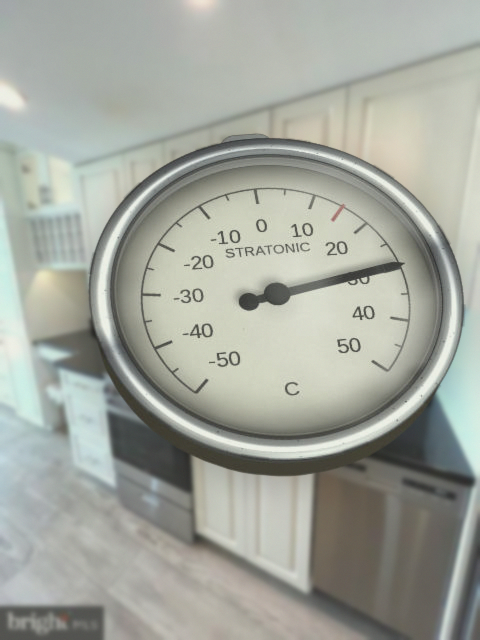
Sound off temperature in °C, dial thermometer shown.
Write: 30 °C
